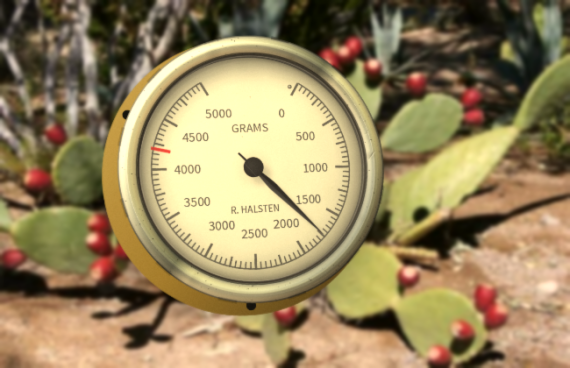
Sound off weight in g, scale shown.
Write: 1750 g
